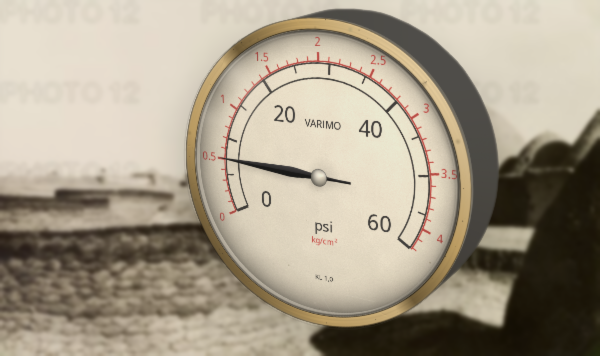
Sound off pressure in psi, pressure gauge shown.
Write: 7.5 psi
